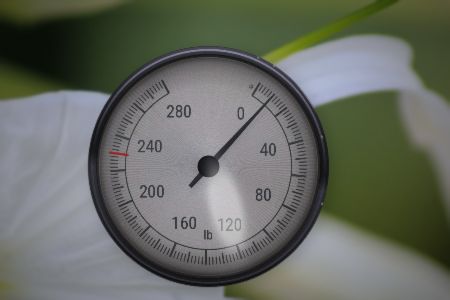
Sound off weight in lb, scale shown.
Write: 10 lb
